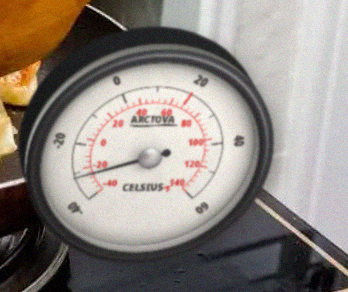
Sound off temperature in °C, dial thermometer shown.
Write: -30 °C
